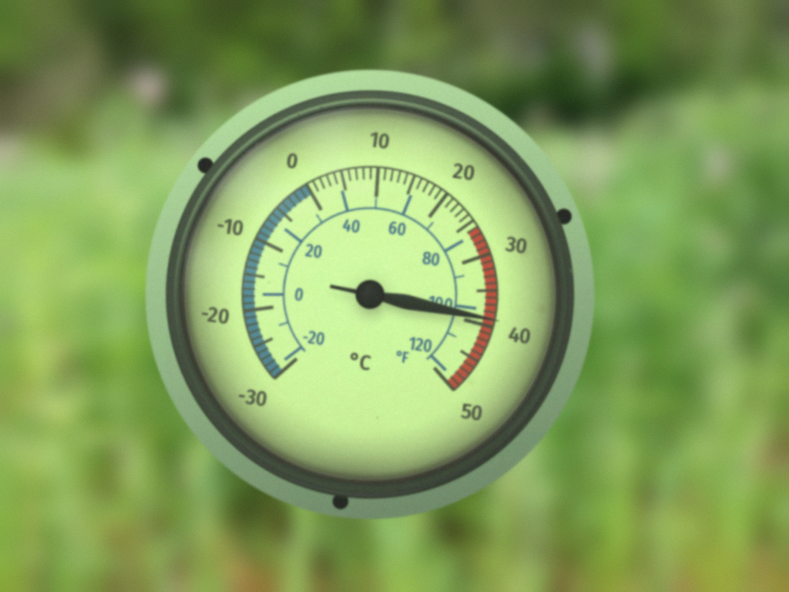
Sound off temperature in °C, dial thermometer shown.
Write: 39 °C
